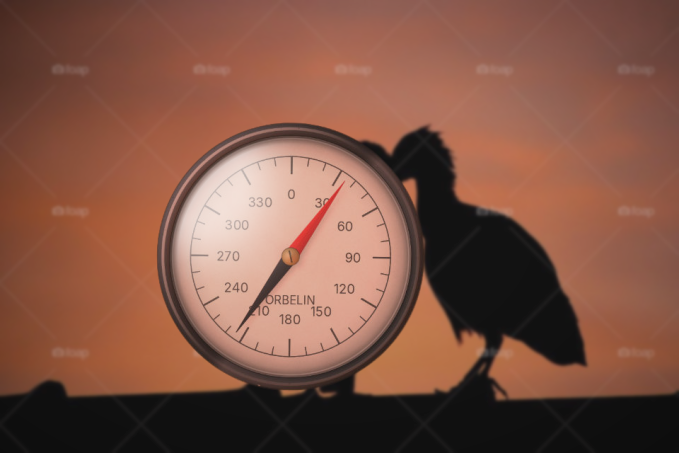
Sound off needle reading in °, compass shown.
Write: 35 °
